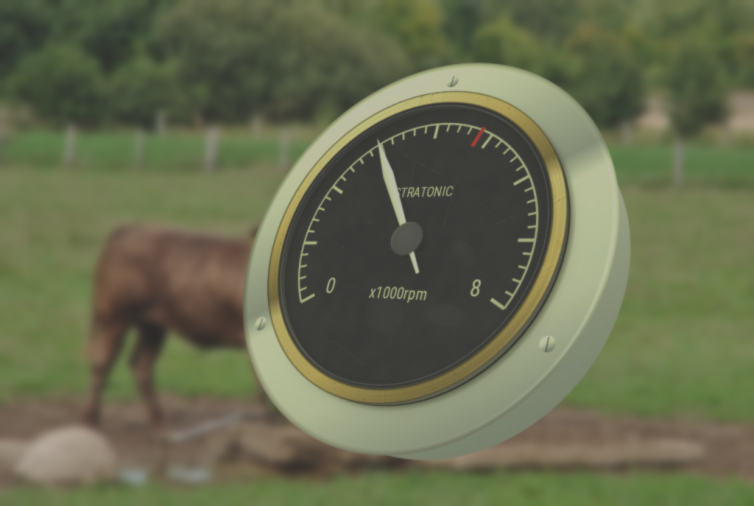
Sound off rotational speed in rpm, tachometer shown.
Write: 3000 rpm
